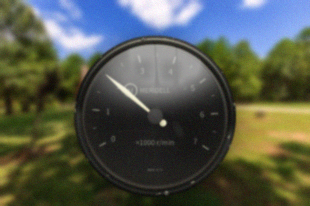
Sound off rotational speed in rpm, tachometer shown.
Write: 2000 rpm
